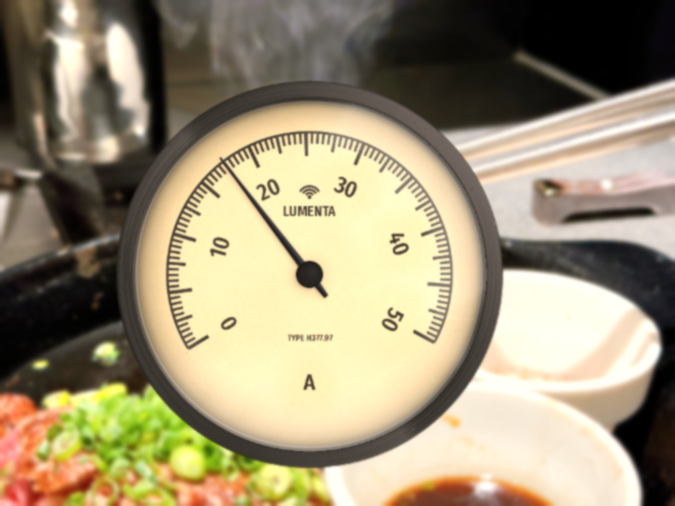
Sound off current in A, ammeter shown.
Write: 17.5 A
